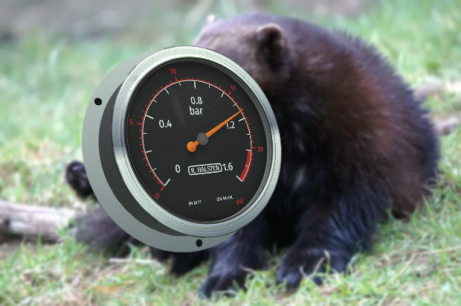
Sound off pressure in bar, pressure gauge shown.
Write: 1.15 bar
